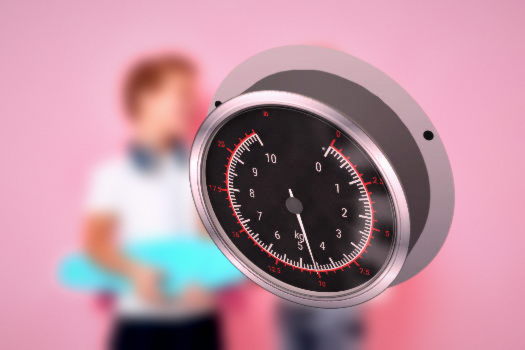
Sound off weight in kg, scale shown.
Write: 4.5 kg
